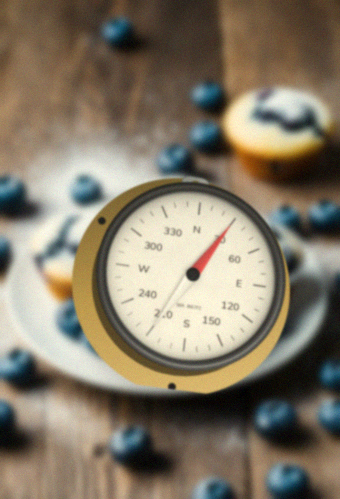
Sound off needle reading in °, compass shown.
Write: 30 °
